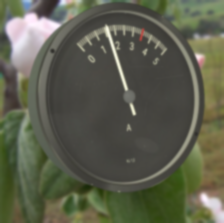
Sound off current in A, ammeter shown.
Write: 1.5 A
